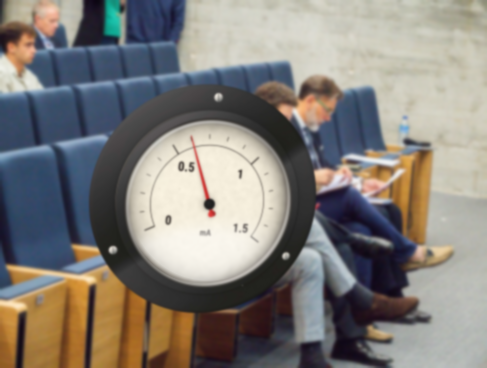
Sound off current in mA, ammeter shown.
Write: 0.6 mA
